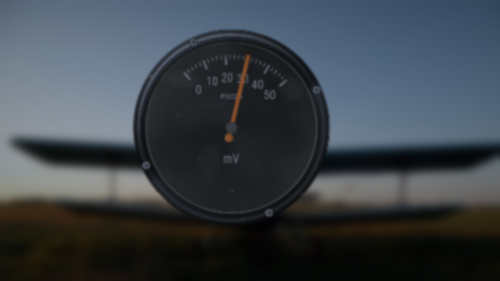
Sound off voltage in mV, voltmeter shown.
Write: 30 mV
